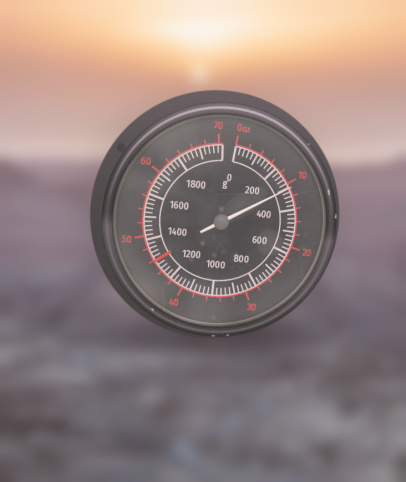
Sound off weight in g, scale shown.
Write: 300 g
